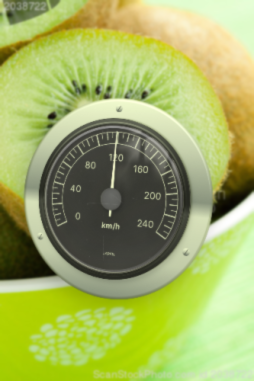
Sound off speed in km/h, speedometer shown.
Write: 120 km/h
